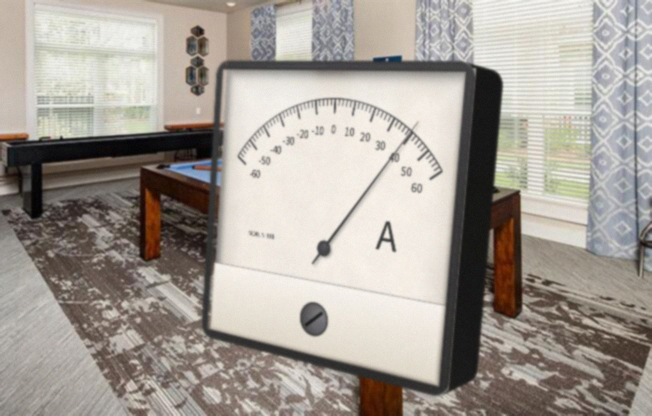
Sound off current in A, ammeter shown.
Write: 40 A
